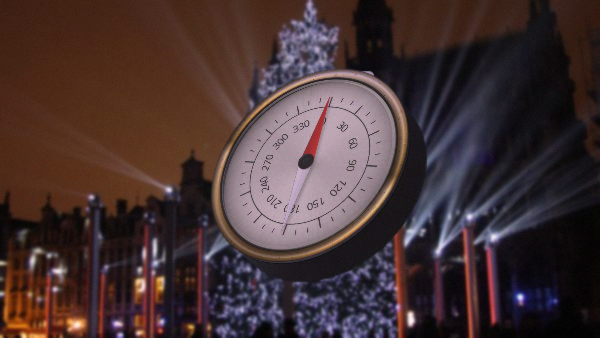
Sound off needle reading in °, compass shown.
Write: 0 °
